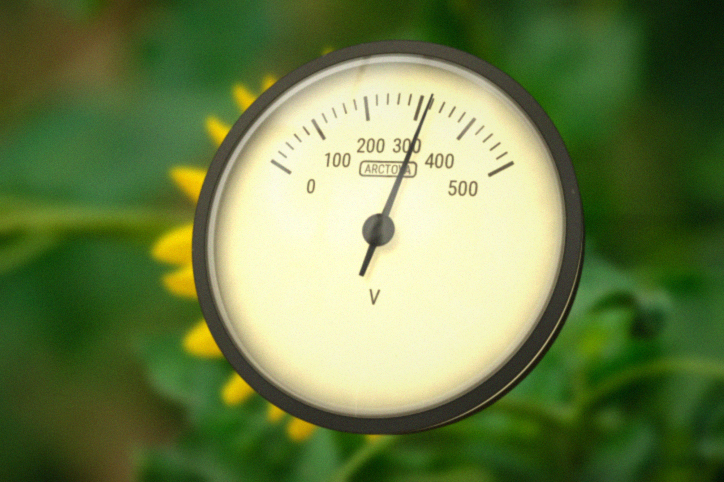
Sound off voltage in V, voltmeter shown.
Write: 320 V
